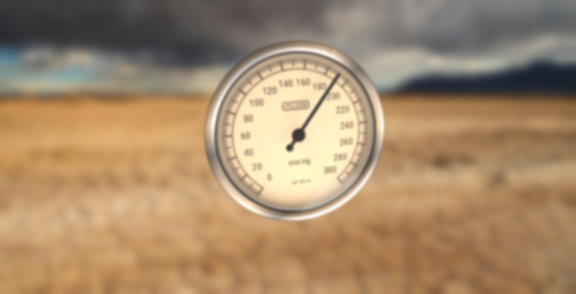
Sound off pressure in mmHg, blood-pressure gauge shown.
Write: 190 mmHg
